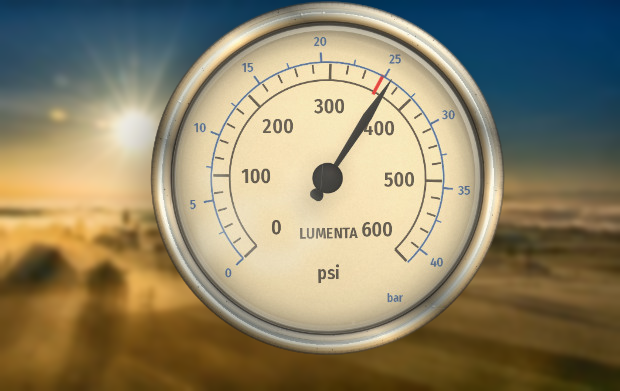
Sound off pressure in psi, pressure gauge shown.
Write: 370 psi
